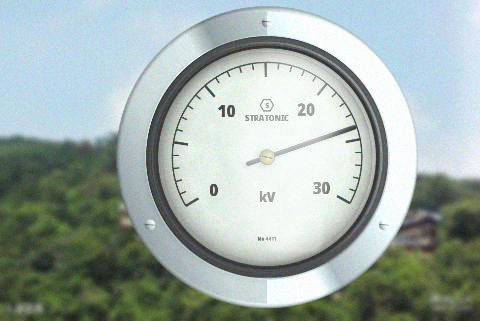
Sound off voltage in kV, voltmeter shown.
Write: 24 kV
